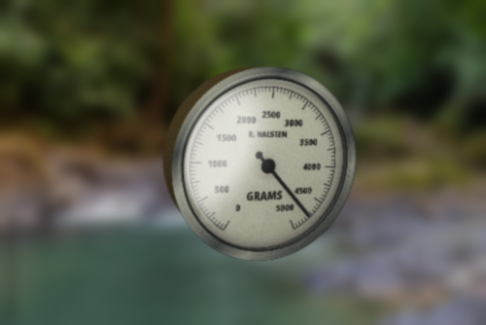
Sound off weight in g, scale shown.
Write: 4750 g
